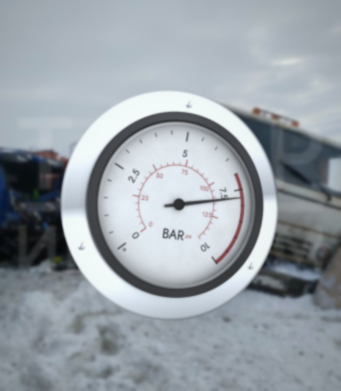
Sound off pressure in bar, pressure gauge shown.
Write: 7.75 bar
